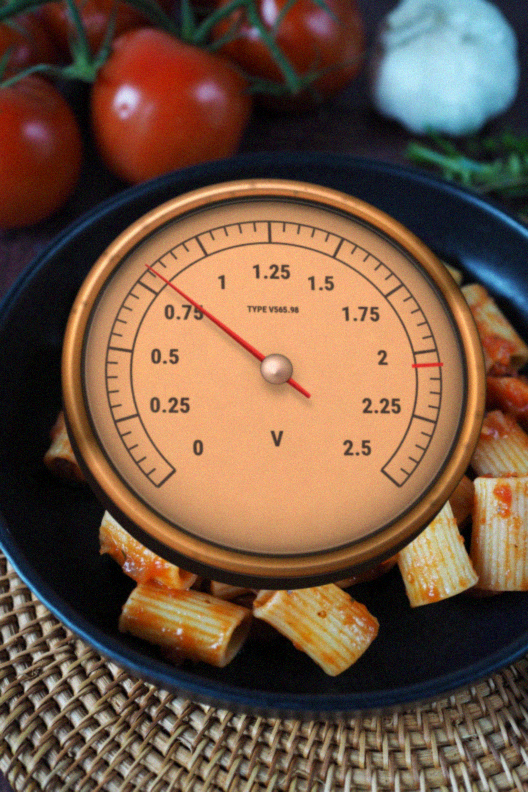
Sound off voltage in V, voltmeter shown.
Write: 0.8 V
